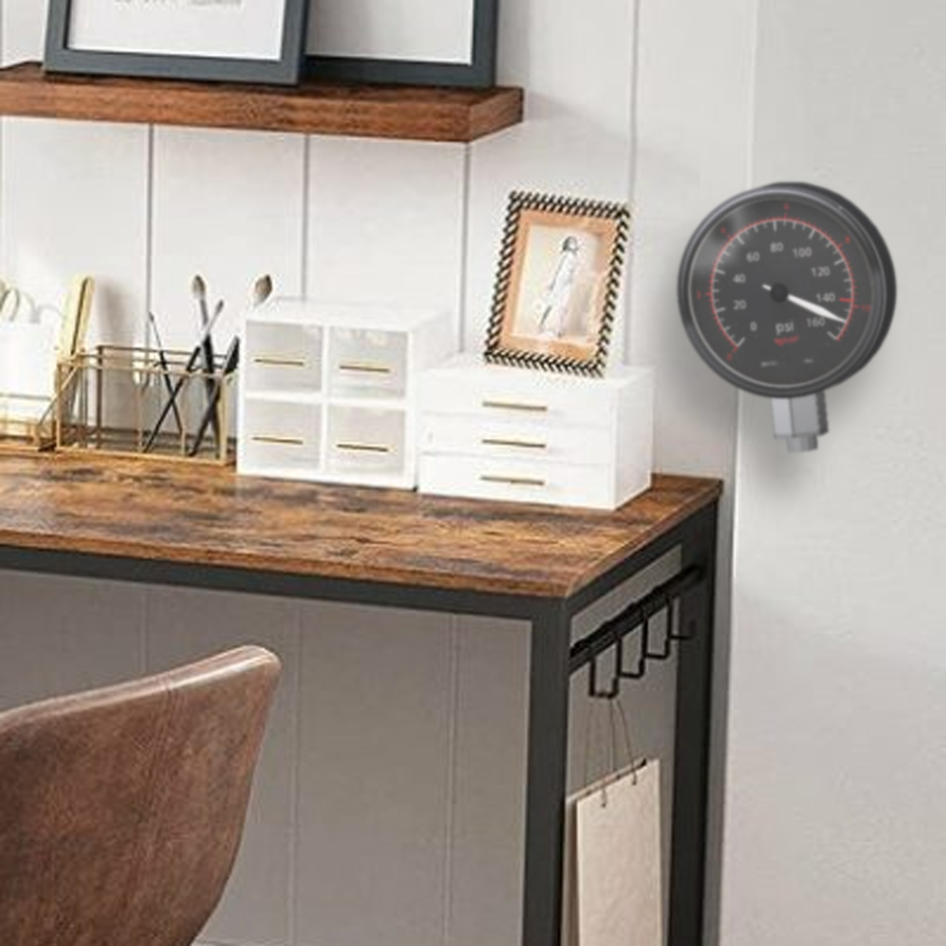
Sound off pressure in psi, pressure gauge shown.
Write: 150 psi
